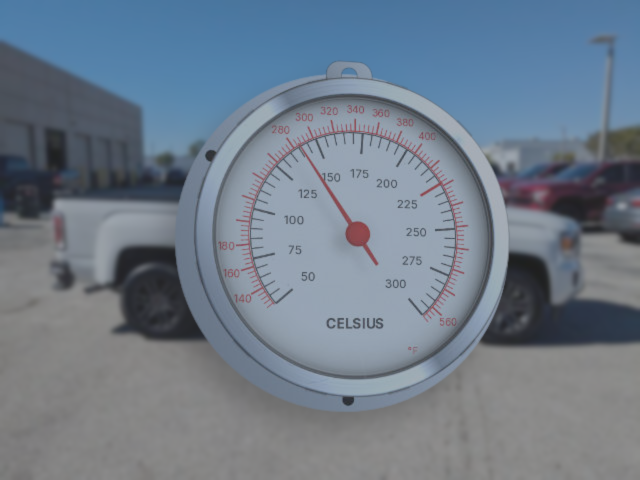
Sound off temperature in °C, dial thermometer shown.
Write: 140 °C
